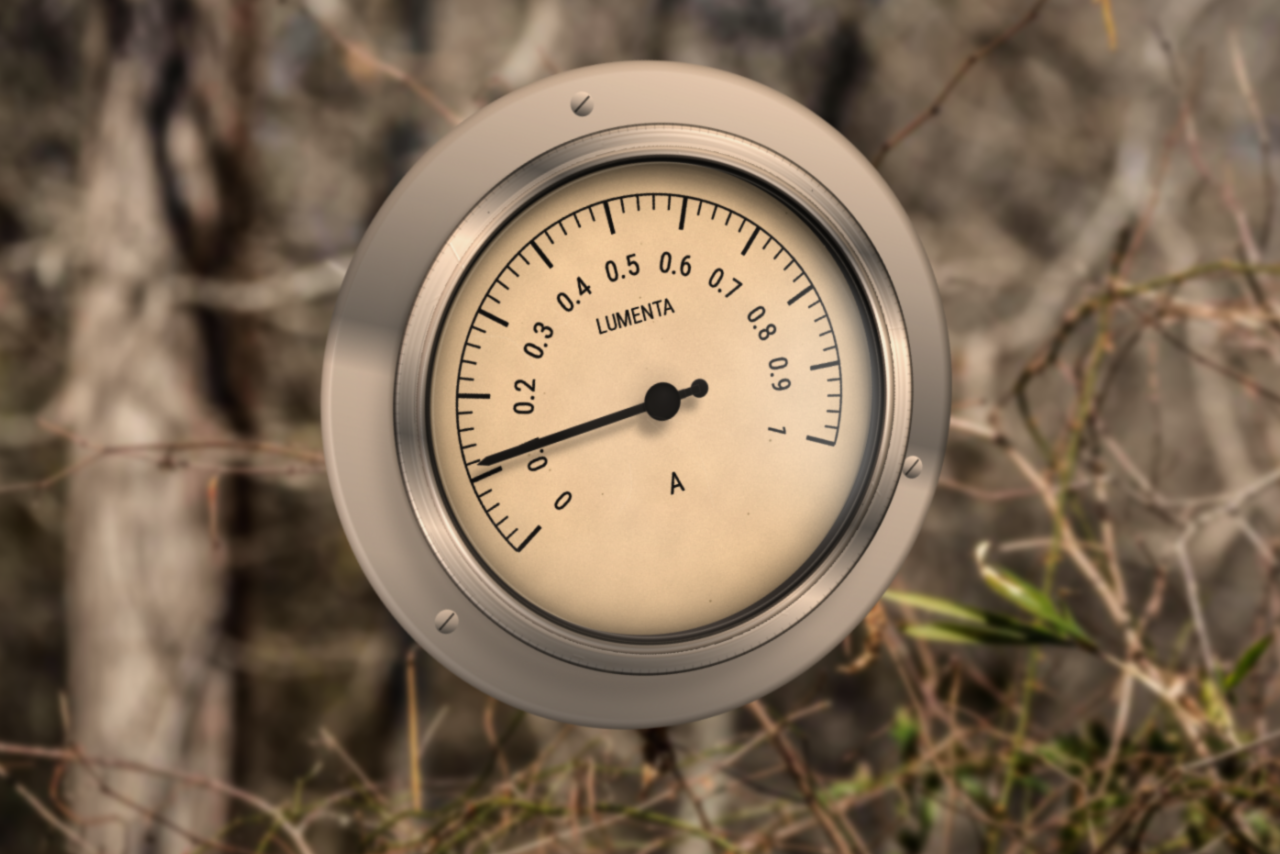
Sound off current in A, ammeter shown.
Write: 0.12 A
